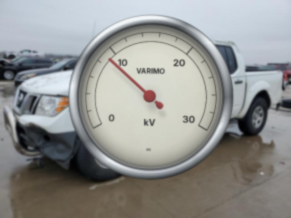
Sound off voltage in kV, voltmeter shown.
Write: 9 kV
